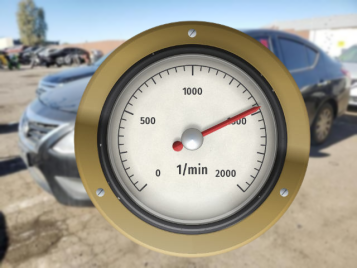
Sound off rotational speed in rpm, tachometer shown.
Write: 1475 rpm
